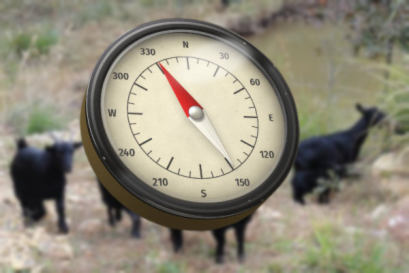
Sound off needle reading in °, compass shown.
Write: 330 °
